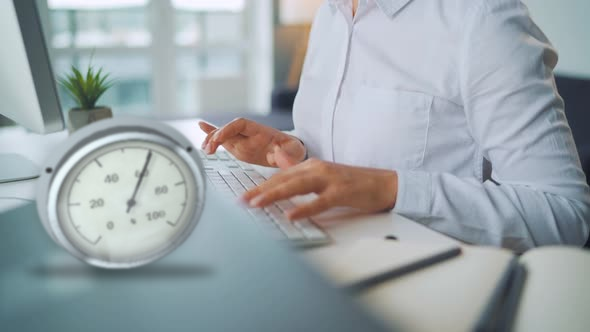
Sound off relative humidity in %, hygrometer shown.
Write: 60 %
